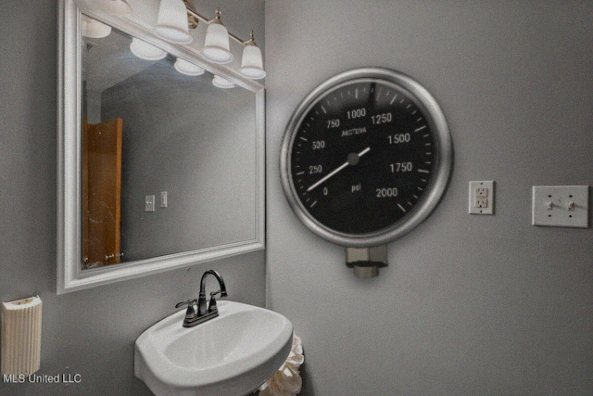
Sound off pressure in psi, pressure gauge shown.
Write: 100 psi
